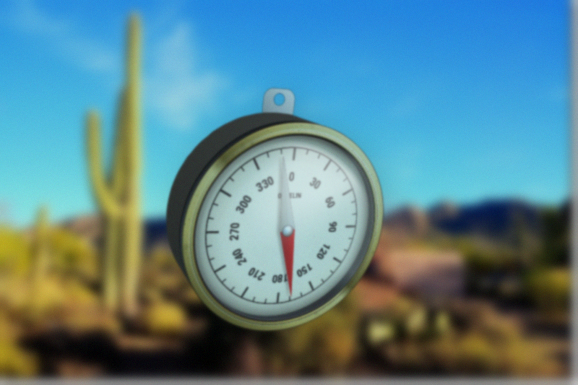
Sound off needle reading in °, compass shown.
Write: 170 °
